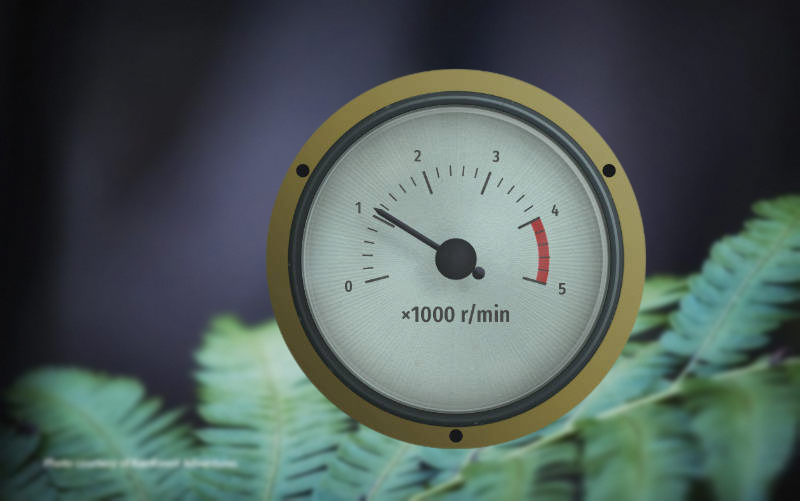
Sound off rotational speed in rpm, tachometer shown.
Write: 1100 rpm
